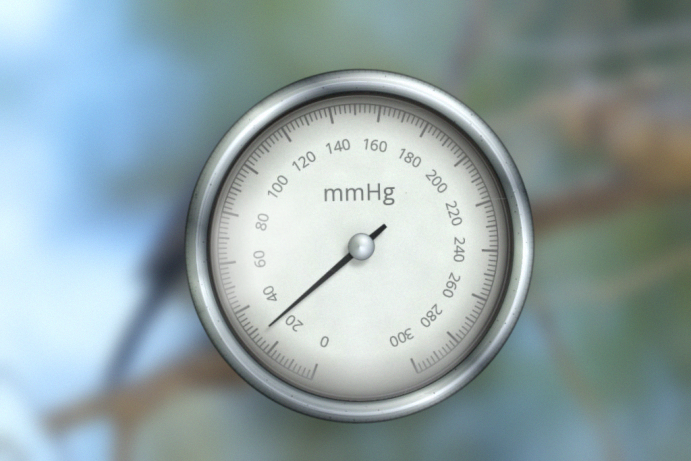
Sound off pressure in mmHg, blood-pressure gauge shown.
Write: 28 mmHg
